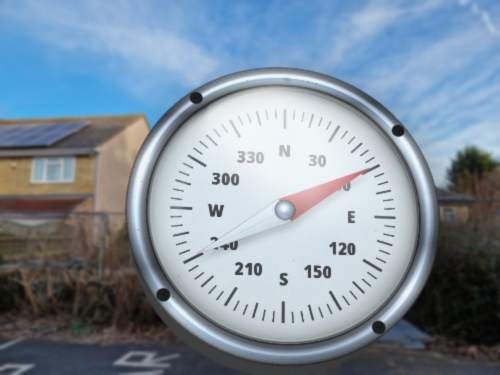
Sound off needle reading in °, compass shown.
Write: 60 °
